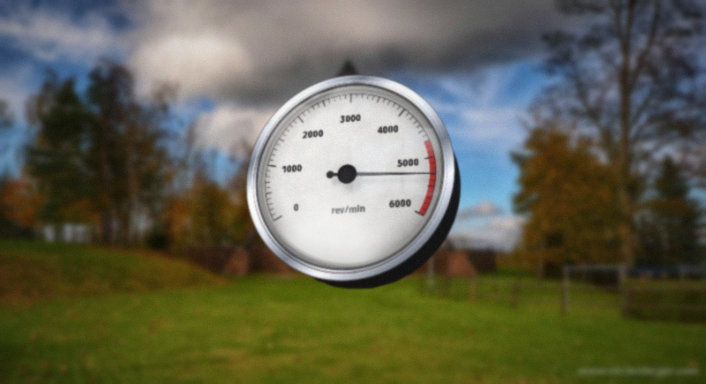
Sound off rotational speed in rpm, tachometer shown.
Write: 5300 rpm
